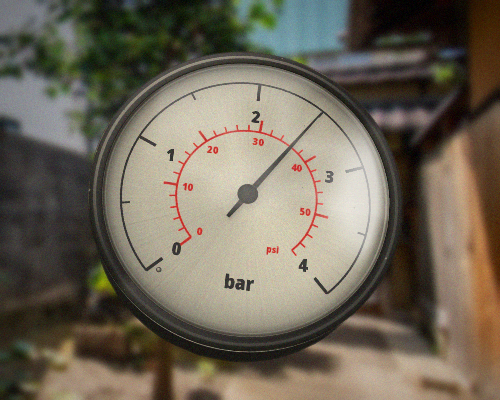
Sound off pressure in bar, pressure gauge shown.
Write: 2.5 bar
